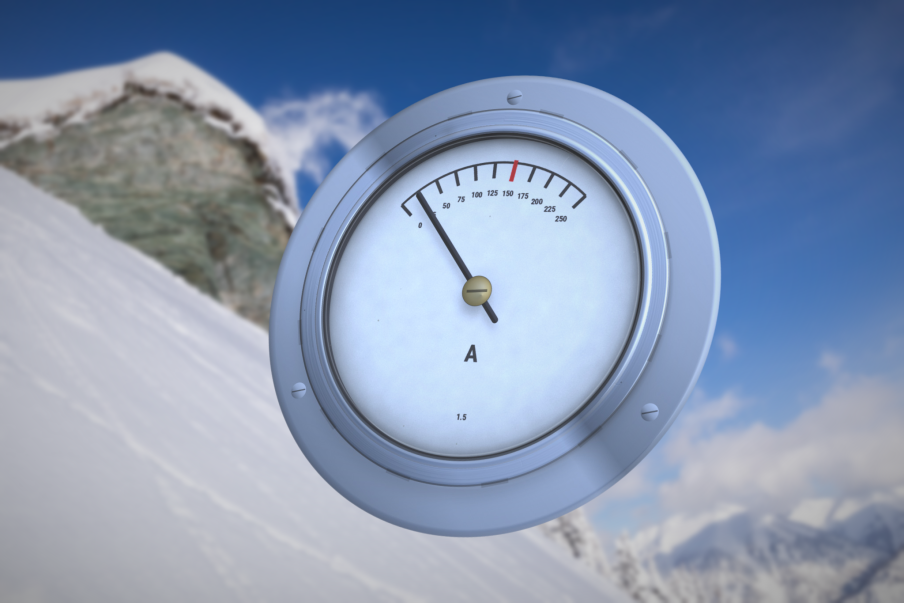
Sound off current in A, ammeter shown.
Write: 25 A
